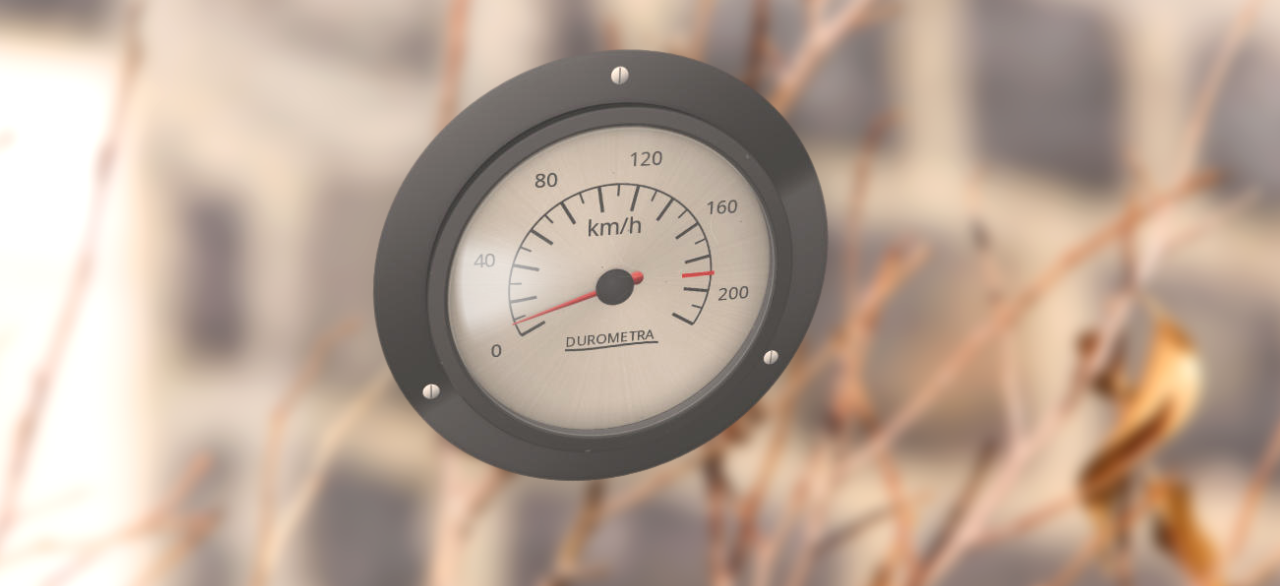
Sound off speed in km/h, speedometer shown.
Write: 10 km/h
